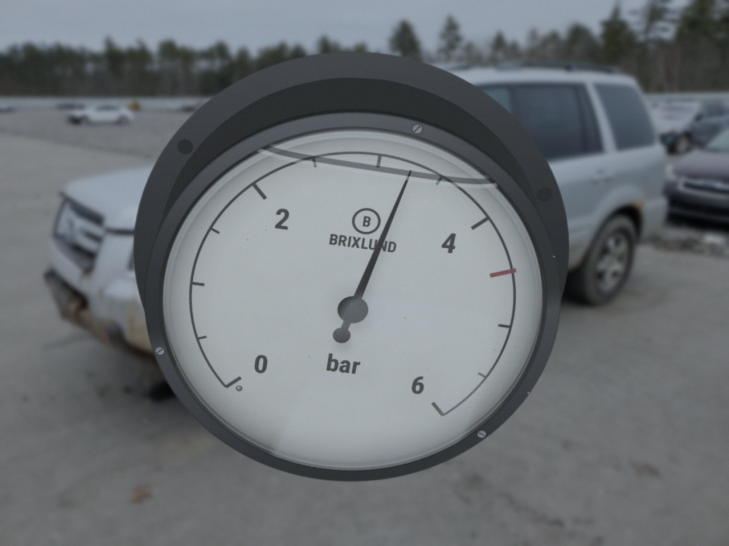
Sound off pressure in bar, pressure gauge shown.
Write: 3.25 bar
